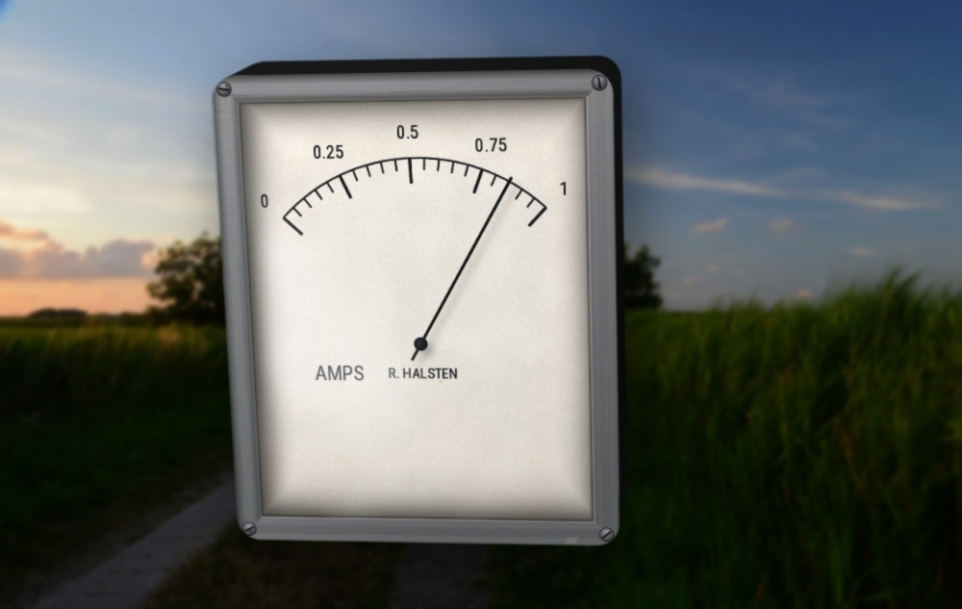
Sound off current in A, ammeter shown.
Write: 0.85 A
